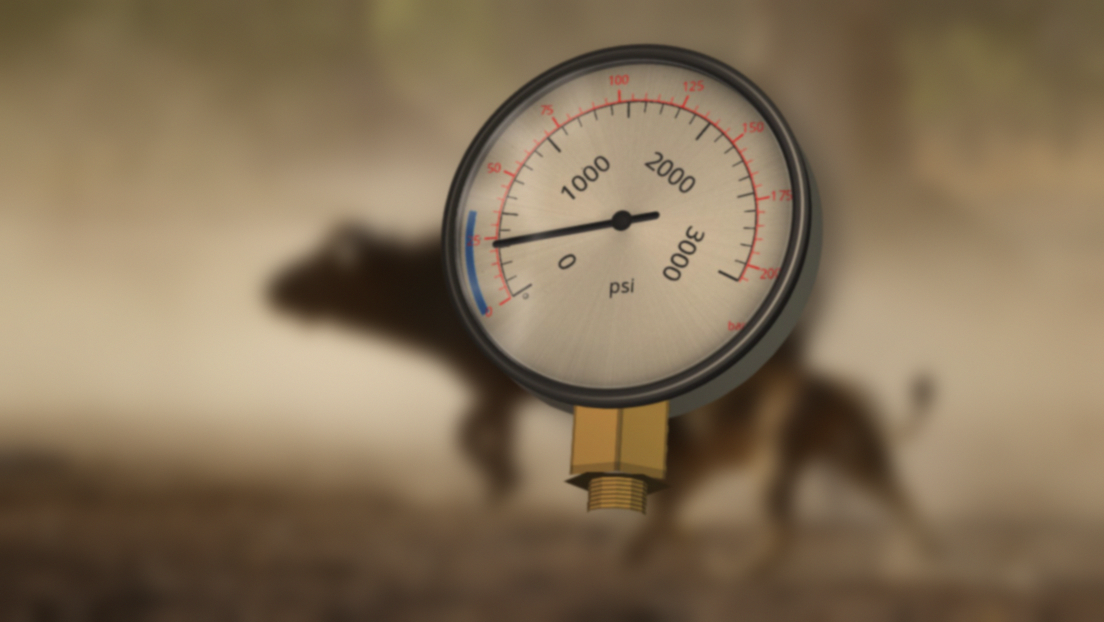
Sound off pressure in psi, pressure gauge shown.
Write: 300 psi
